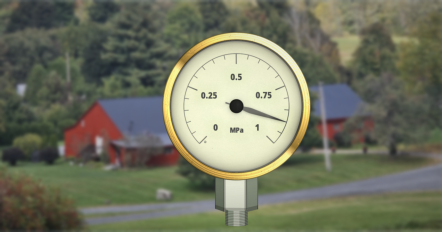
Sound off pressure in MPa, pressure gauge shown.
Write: 0.9 MPa
